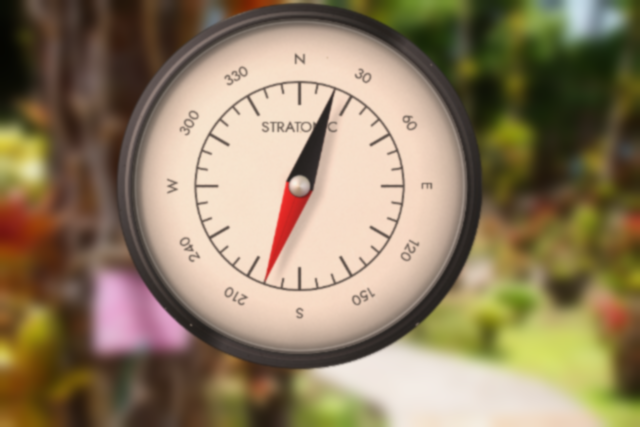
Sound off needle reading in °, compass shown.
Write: 200 °
